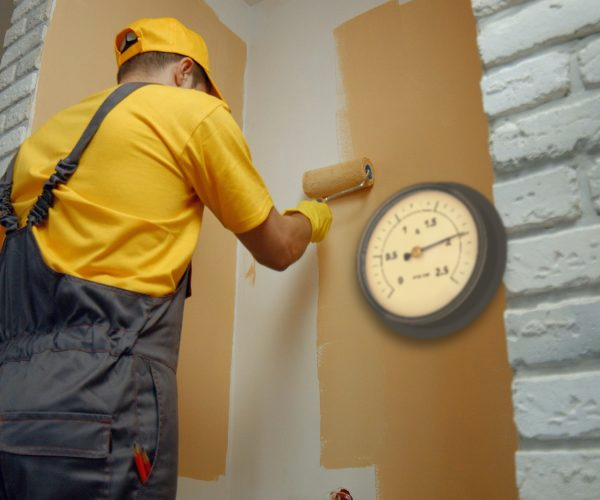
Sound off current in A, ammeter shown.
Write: 2 A
